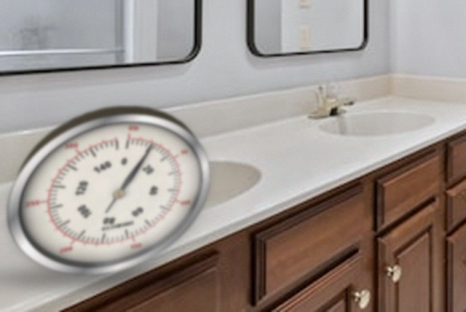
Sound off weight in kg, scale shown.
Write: 10 kg
